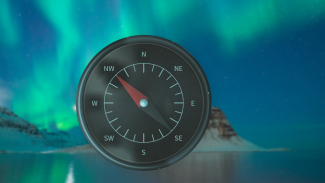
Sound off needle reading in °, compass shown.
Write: 315 °
